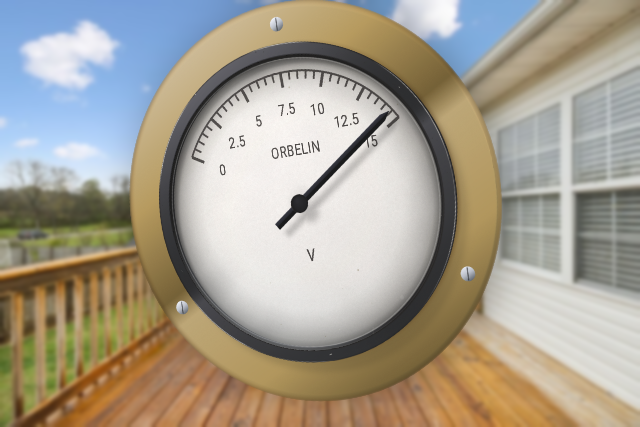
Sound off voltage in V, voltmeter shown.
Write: 14.5 V
